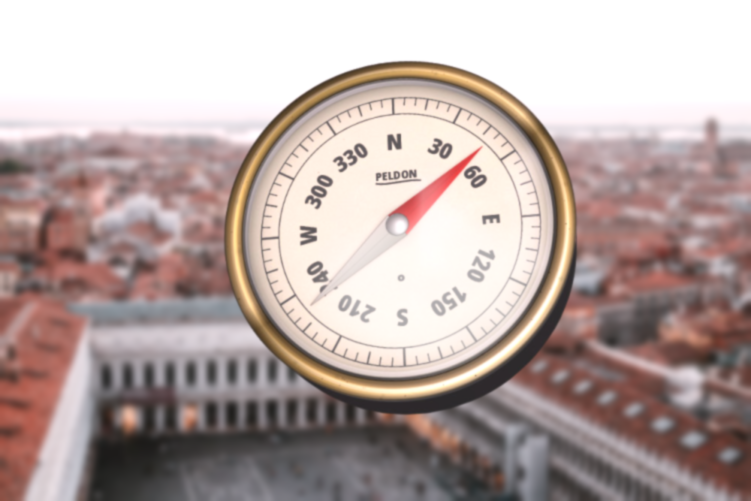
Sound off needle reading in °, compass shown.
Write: 50 °
